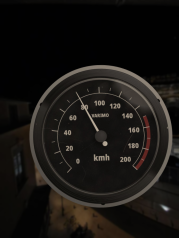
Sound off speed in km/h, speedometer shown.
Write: 80 km/h
